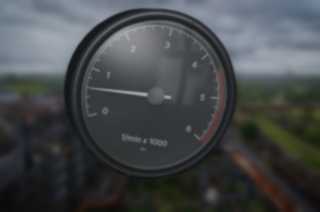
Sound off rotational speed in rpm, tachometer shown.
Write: 600 rpm
